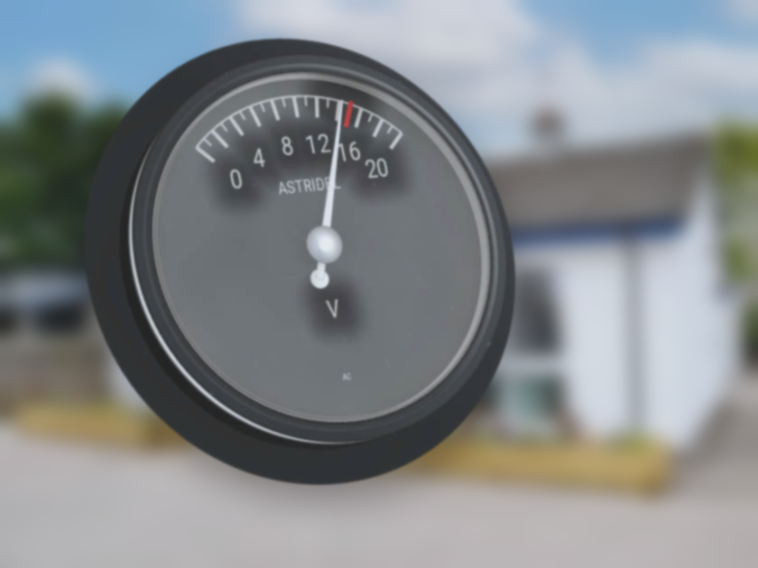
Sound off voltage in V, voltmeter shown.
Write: 14 V
